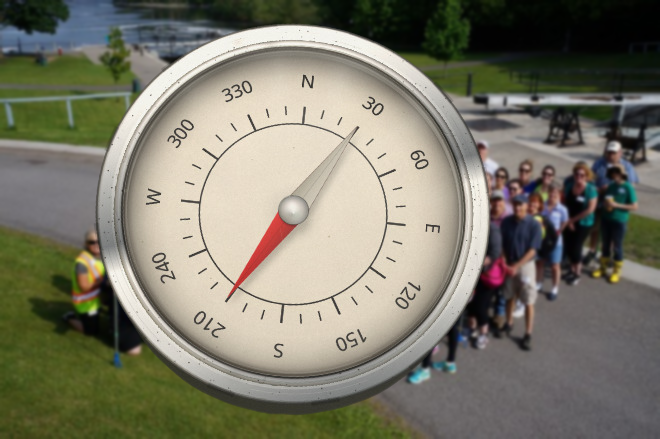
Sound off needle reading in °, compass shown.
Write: 210 °
